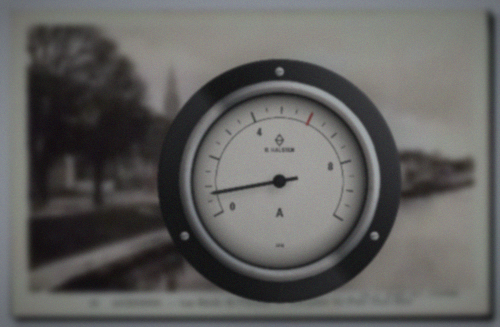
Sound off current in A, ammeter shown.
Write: 0.75 A
